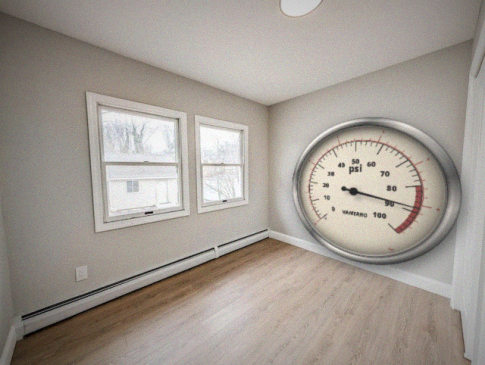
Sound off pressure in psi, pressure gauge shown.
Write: 88 psi
